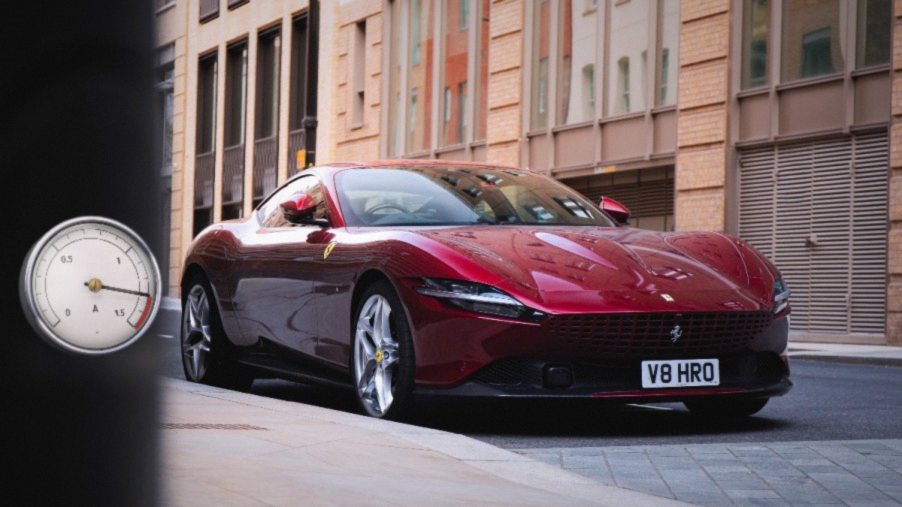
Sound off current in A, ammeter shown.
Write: 1.3 A
